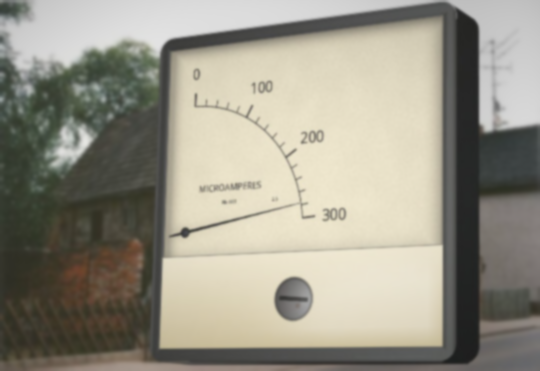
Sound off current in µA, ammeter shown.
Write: 280 µA
